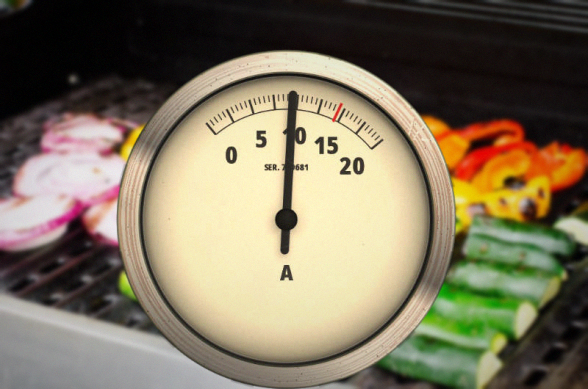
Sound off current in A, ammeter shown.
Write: 9.5 A
